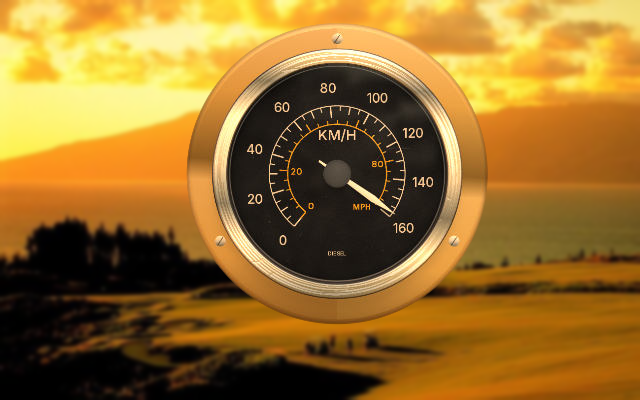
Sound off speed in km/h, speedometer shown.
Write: 157.5 km/h
